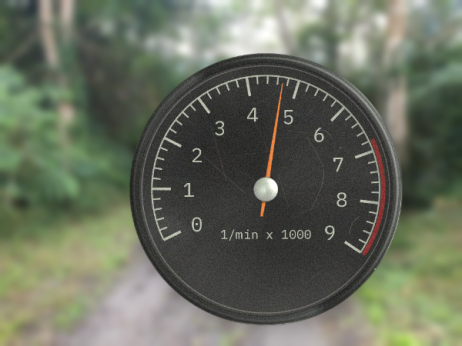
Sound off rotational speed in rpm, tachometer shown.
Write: 4700 rpm
